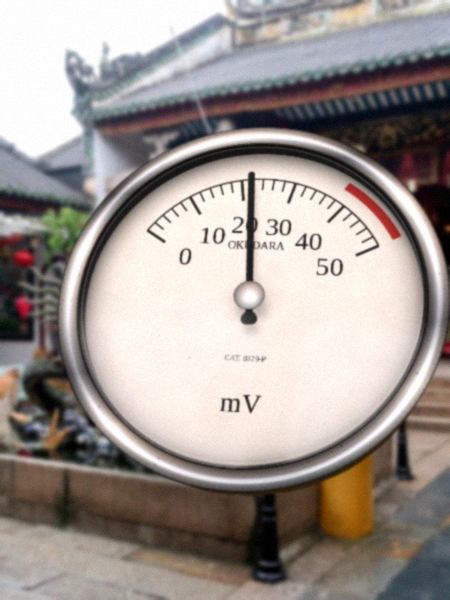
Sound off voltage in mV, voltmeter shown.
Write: 22 mV
